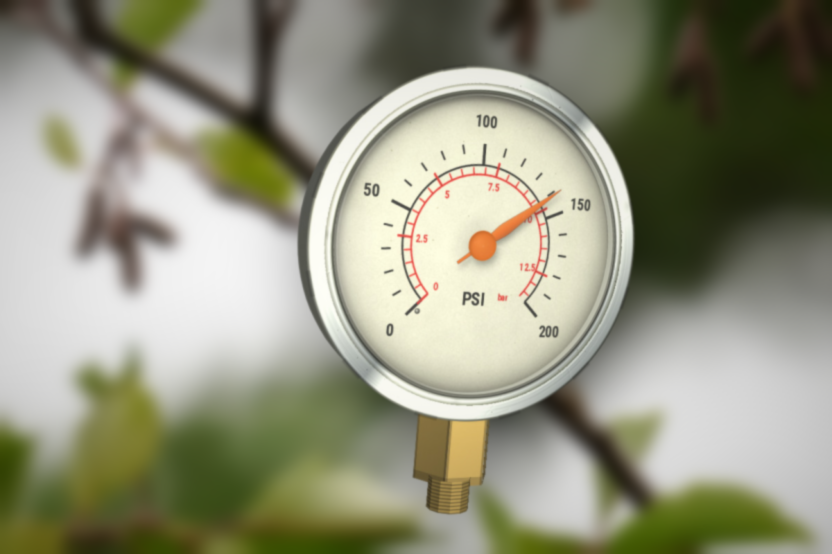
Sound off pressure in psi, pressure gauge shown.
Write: 140 psi
